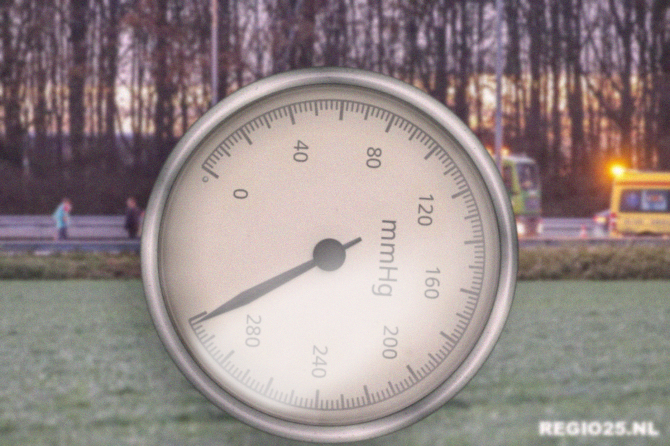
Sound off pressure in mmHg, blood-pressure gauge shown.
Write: 298 mmHg
